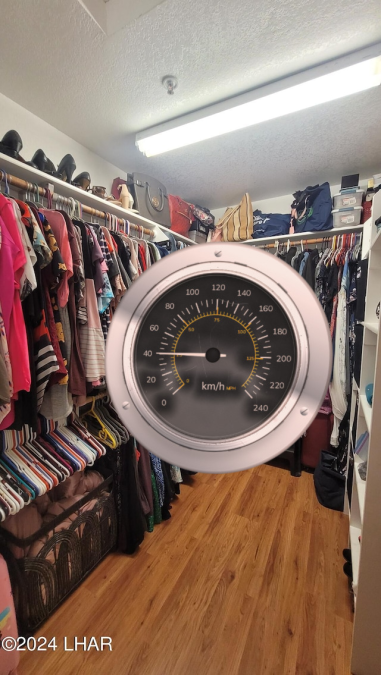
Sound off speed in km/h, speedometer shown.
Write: 40 km/h
